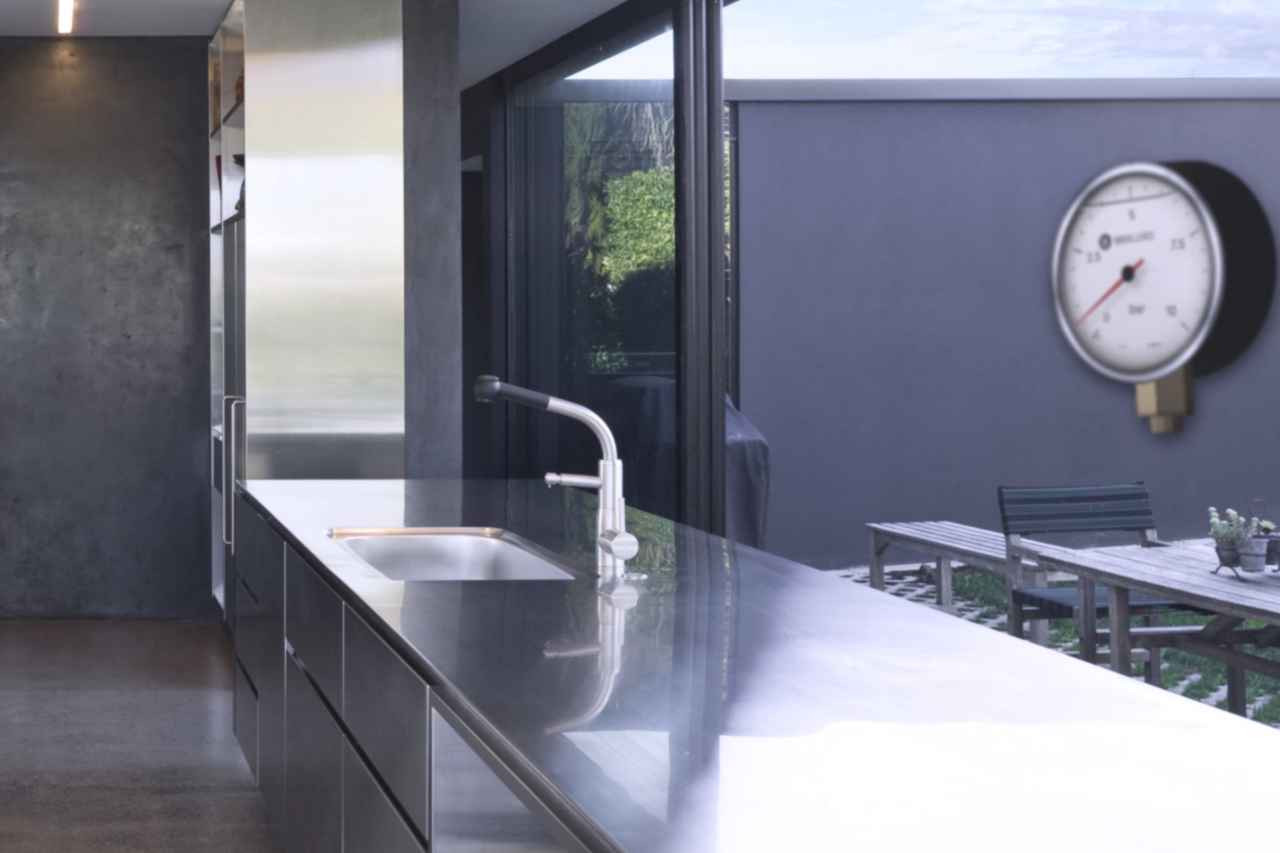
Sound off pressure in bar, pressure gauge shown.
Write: 0.5 bar
